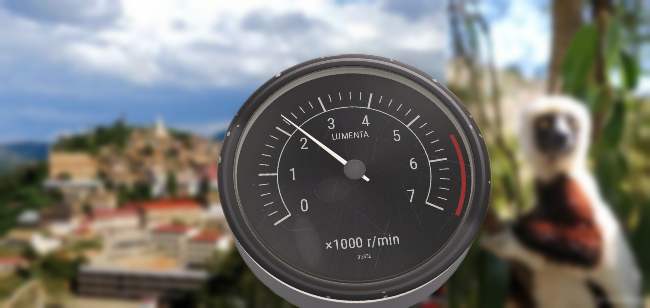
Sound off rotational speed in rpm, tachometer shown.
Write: 2200 rpm
